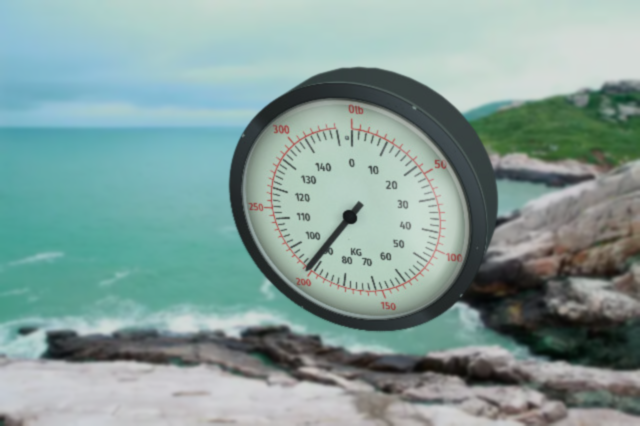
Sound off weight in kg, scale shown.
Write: 92 kg
